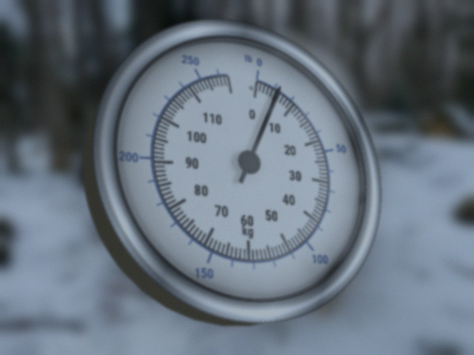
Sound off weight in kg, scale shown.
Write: 5 kg
